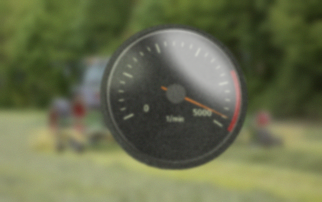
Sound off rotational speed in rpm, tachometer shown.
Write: 4800 rpm
